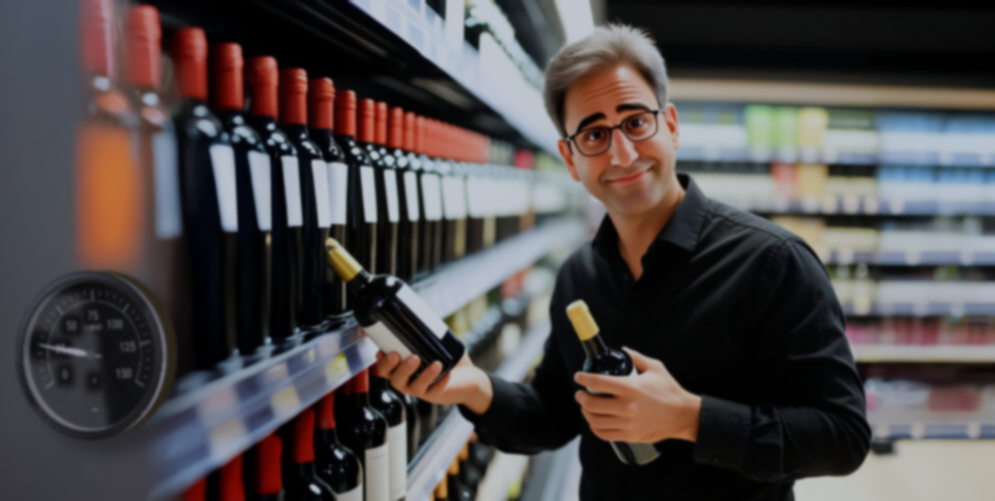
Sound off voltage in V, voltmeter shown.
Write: 25 V
